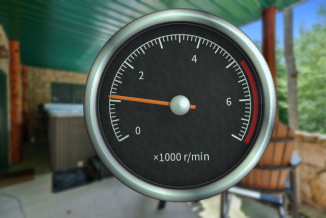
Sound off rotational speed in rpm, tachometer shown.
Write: 1100 rpm
